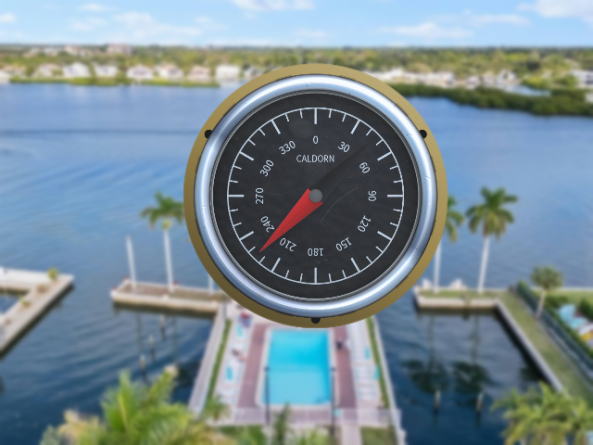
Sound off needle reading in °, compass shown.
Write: 225 °
